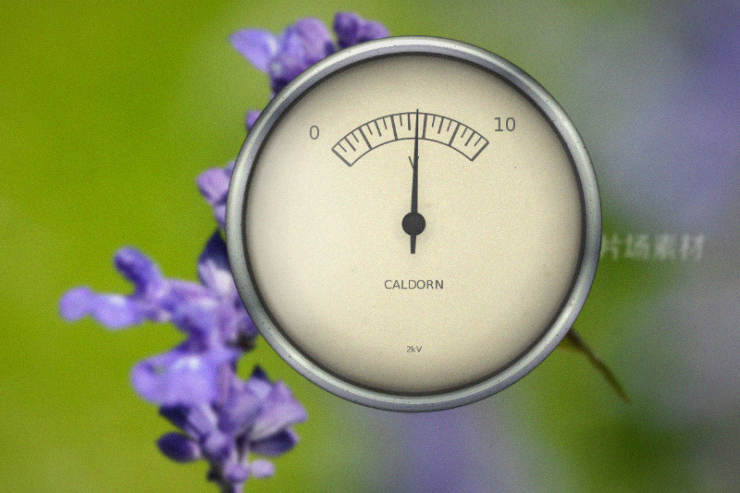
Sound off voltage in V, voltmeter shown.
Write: 5.5 V
